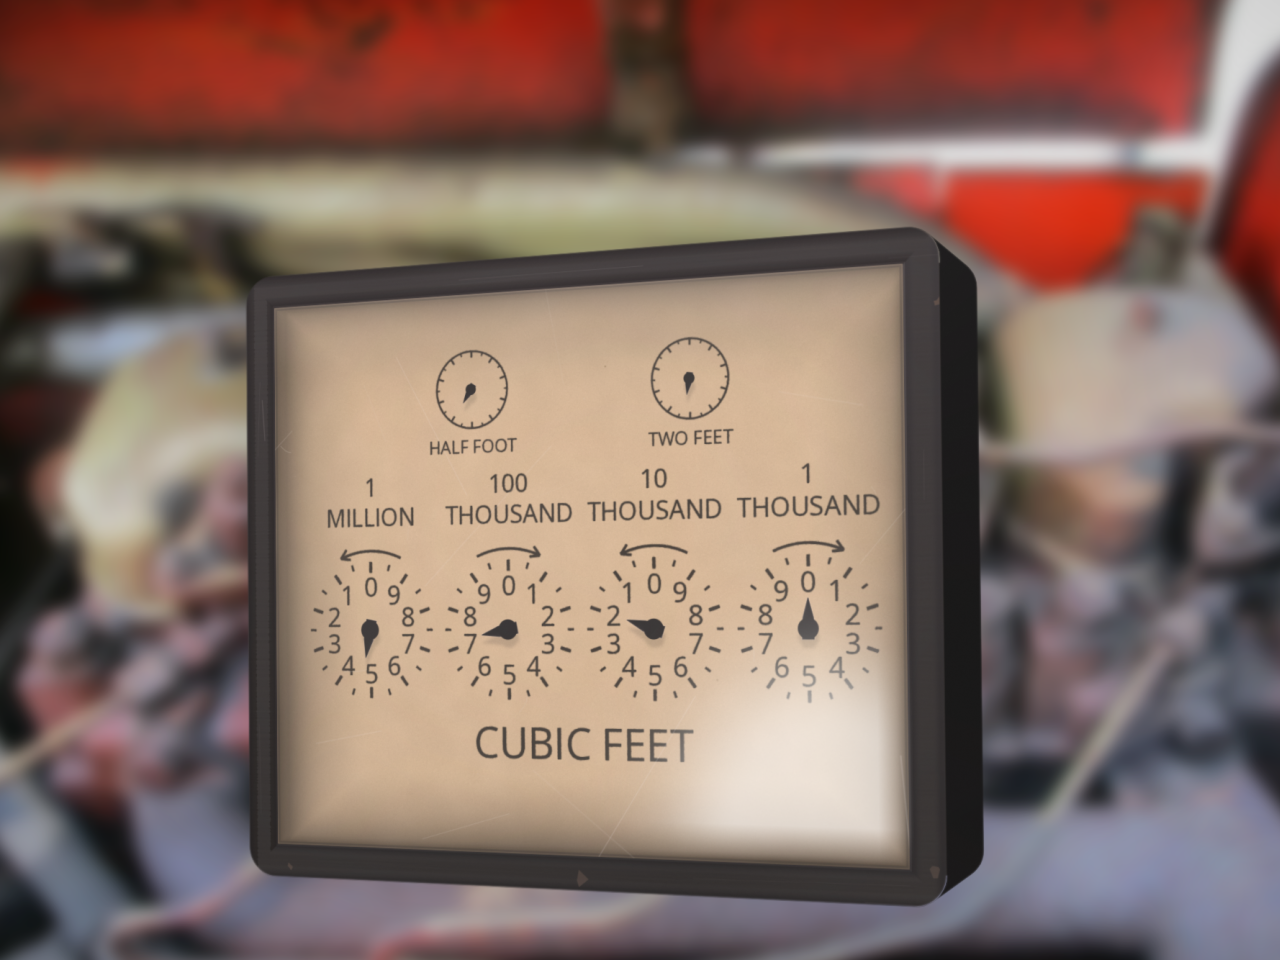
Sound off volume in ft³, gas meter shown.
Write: 472000 ft³
